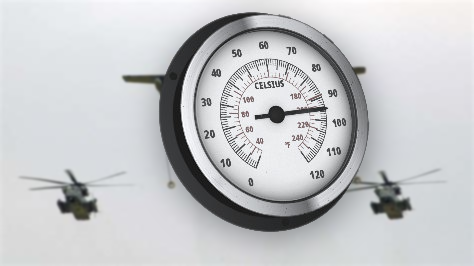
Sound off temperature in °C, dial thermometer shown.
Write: 95 °C
